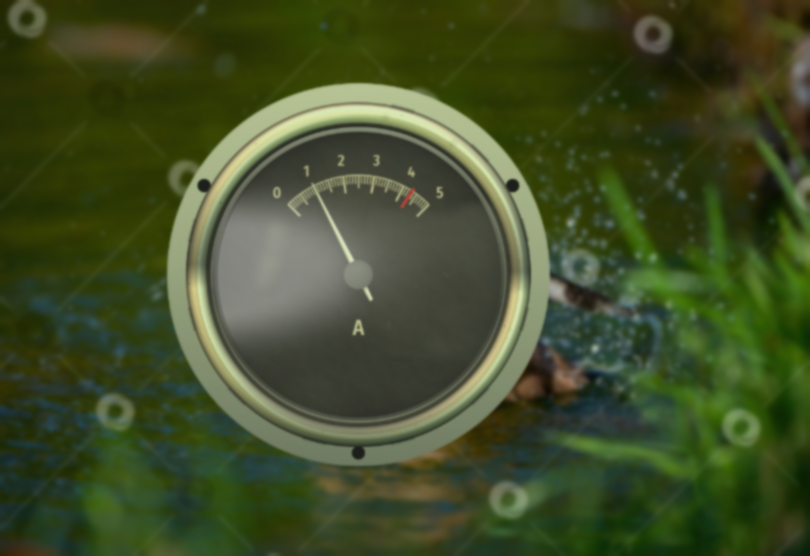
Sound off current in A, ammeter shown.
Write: 1 A
